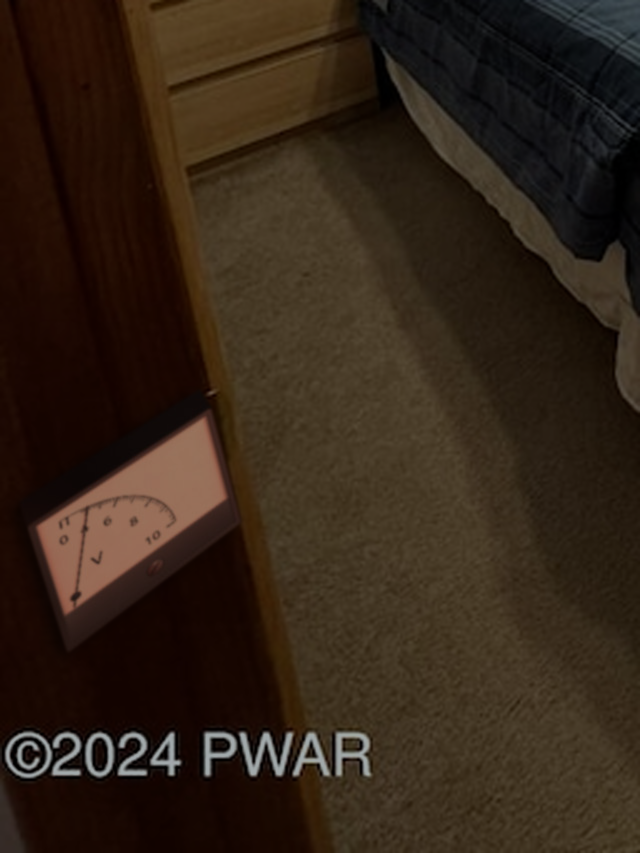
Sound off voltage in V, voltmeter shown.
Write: 4 V
